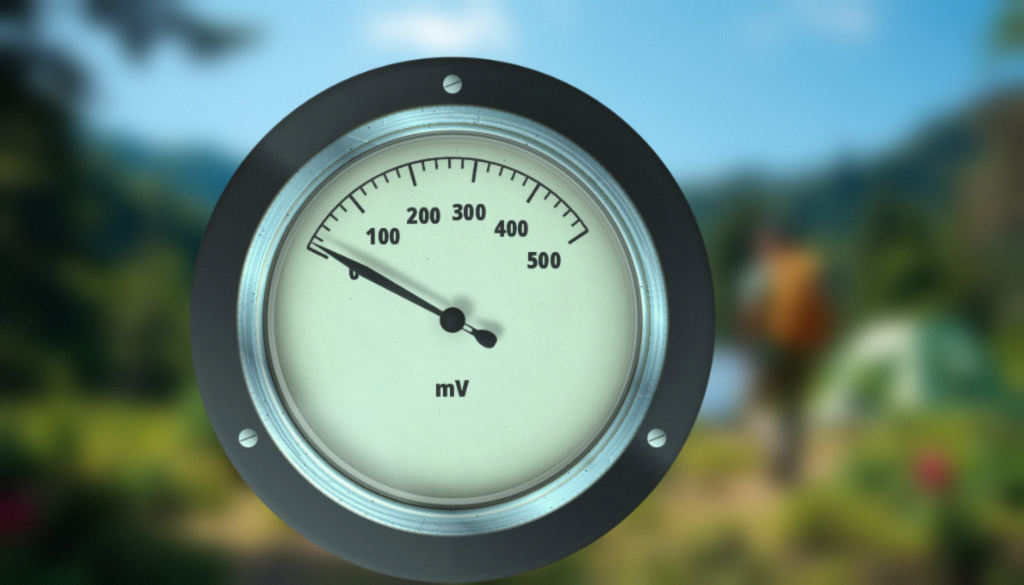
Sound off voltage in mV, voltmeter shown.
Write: 10 mV
